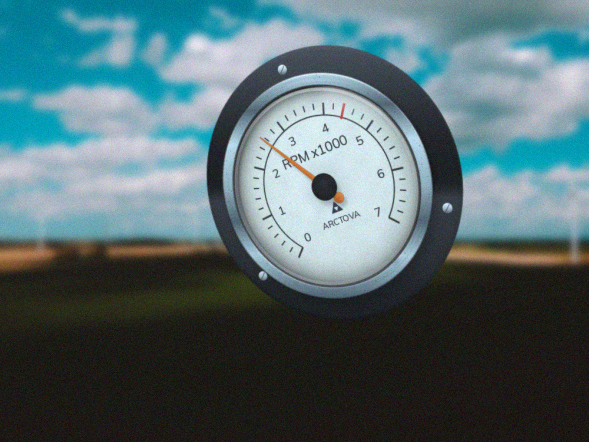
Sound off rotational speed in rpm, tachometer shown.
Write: 2600 rpm
